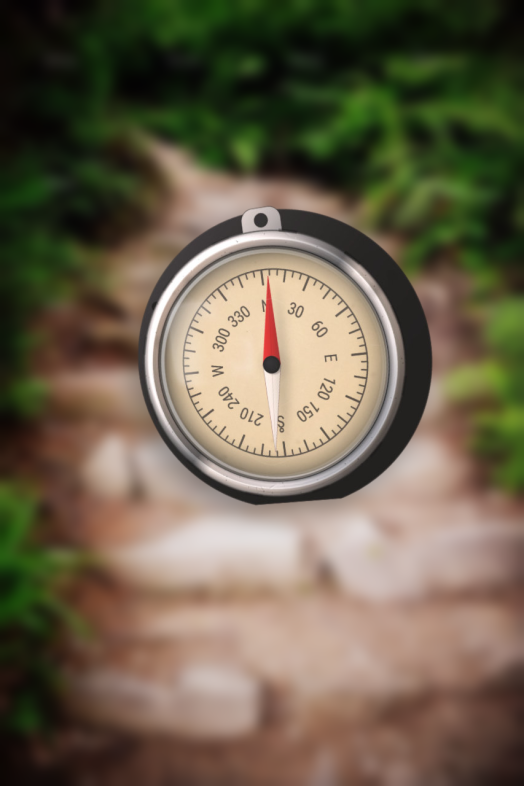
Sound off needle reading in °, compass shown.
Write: 5 °
